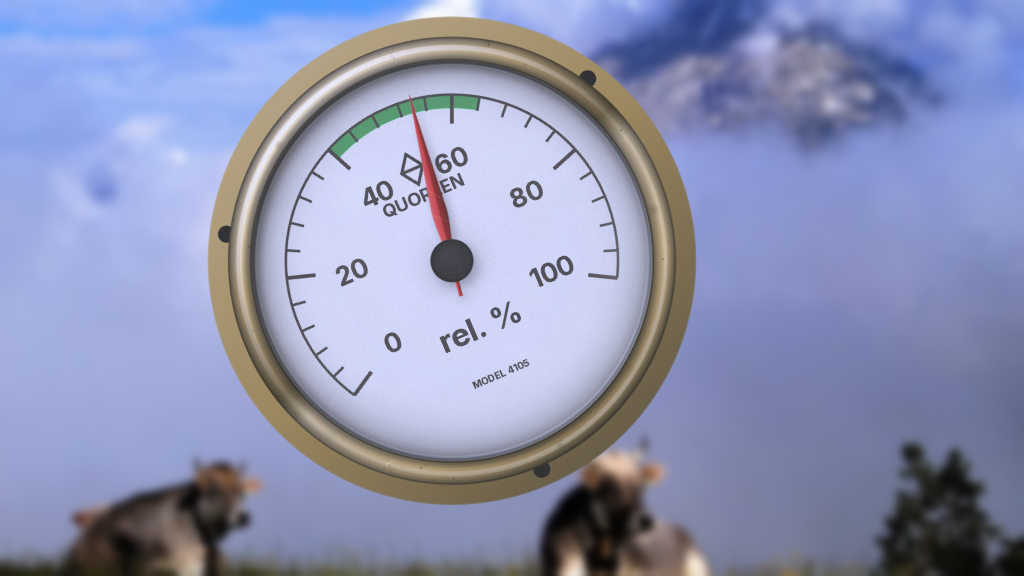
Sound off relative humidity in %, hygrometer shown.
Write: 54 %
